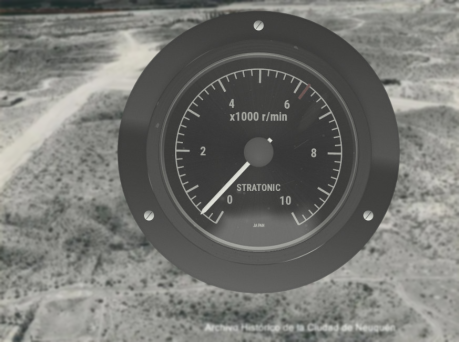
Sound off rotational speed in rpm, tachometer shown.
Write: 400 rpm
